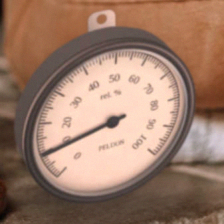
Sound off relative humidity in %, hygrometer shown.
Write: 10 %
